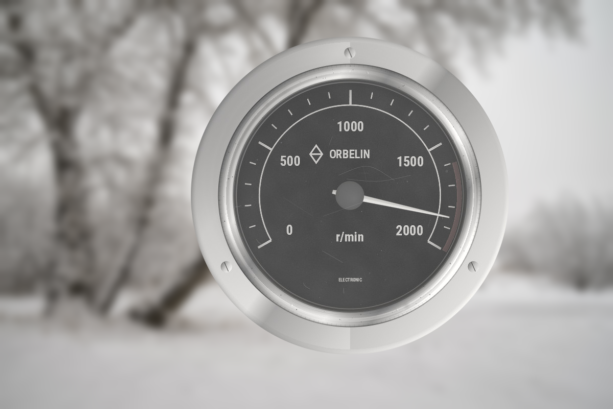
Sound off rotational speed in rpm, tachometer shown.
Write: 1850 rpm
